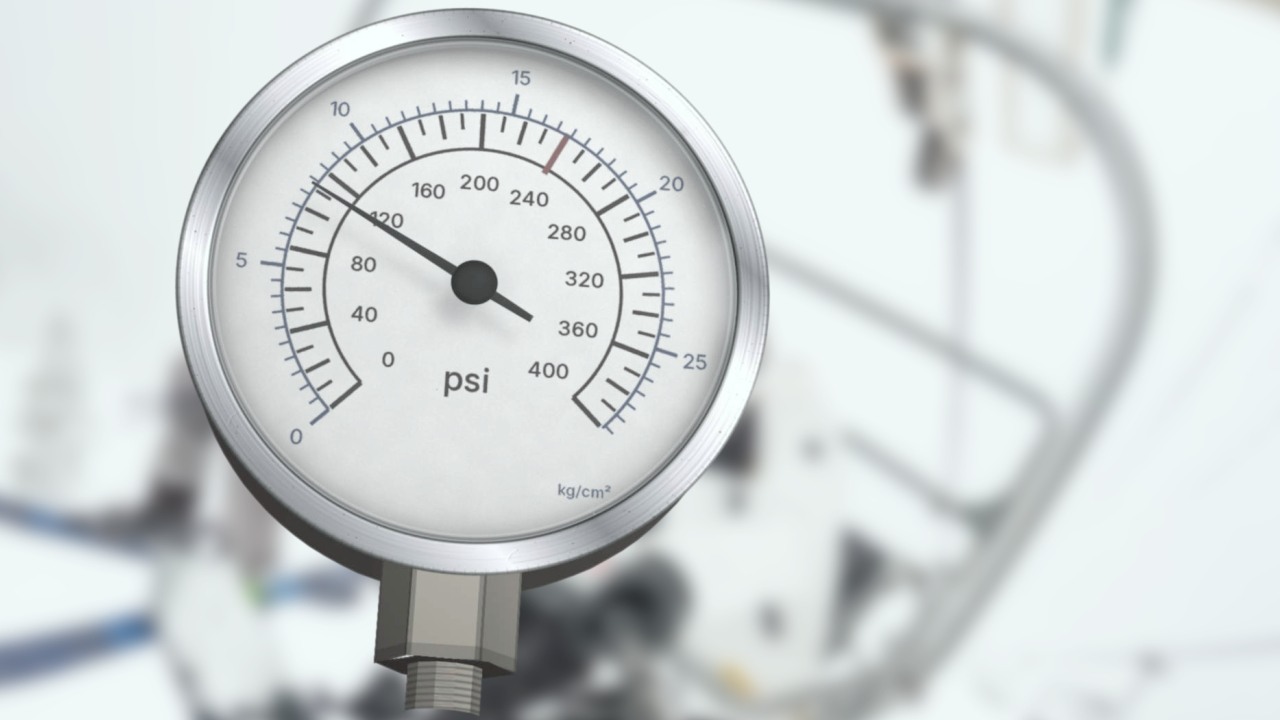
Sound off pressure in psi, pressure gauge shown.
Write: 110 psi
